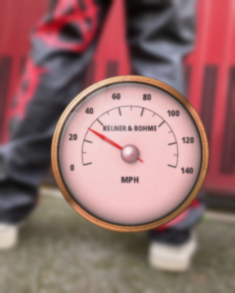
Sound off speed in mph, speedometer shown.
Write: 30 mph
